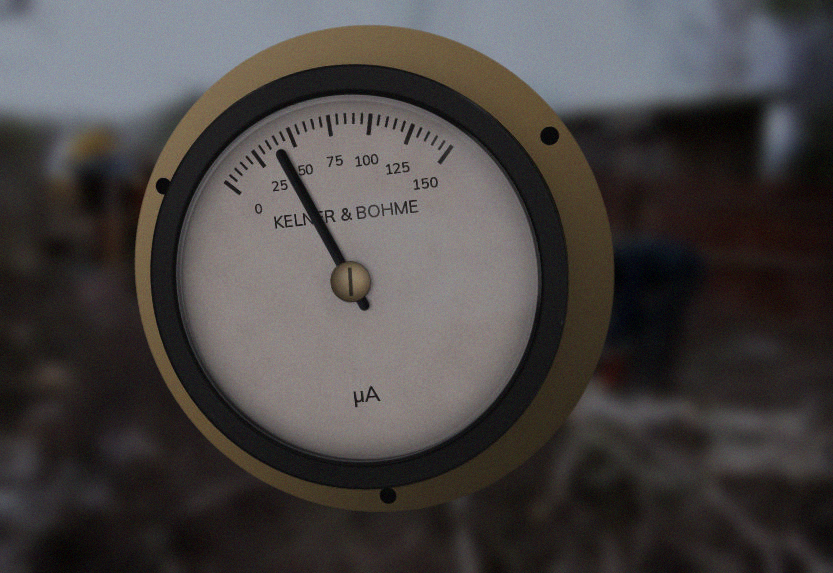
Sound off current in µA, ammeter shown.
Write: 40 µA
